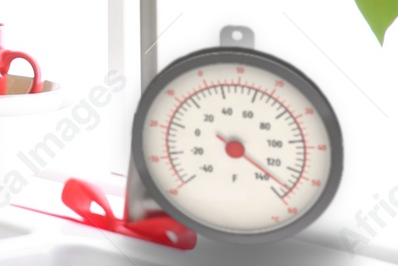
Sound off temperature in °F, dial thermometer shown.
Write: 132 °F
